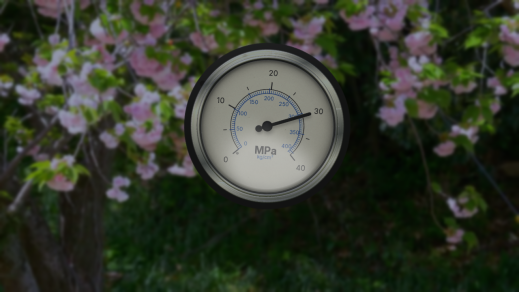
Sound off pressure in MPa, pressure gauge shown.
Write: 30 MPa
